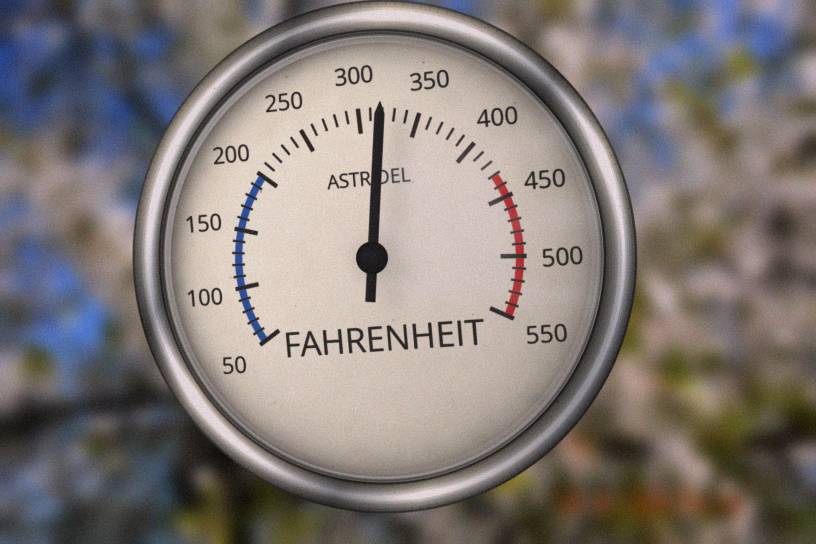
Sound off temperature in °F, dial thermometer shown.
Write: 320 °F
